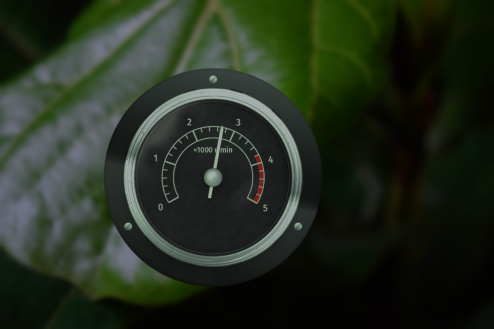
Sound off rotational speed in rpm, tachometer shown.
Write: 2700 rpm
